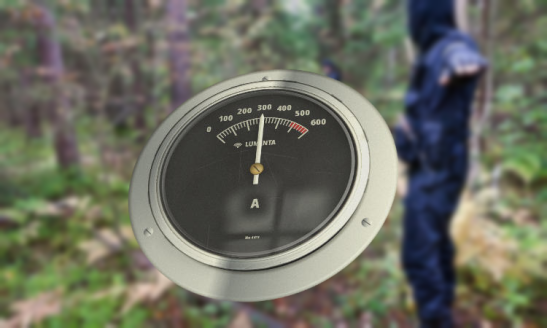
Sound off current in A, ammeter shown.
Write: 300 A
